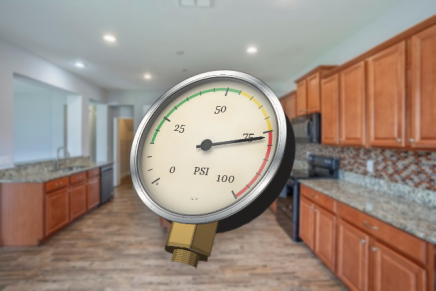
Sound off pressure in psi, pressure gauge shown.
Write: 77.5 psi
